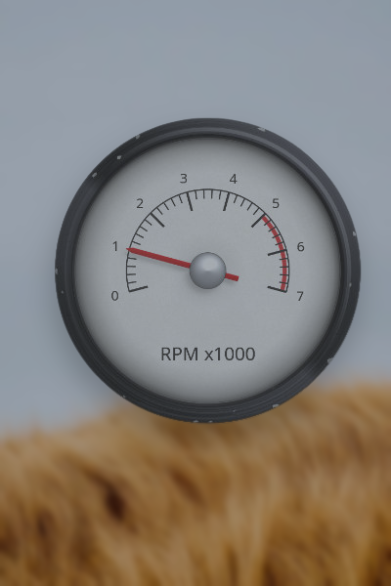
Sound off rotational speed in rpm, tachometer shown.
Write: 1000 rpm
